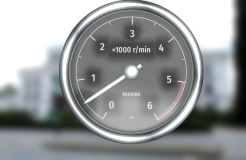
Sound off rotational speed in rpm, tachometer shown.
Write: 500 rpm
